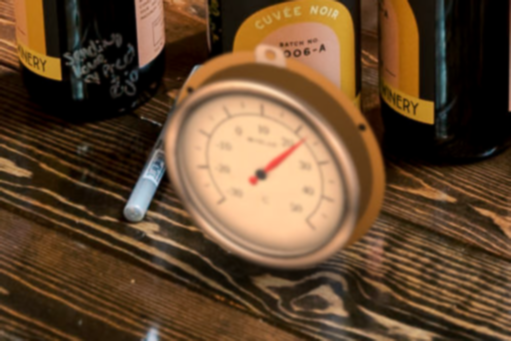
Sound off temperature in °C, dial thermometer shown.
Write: 22.5 °C
